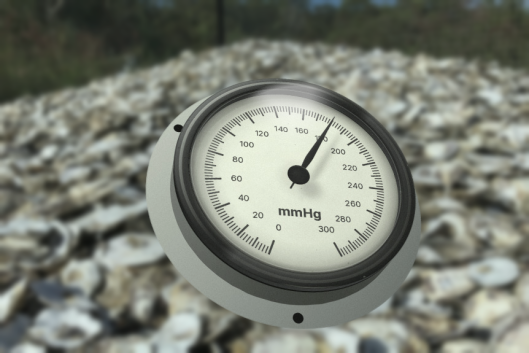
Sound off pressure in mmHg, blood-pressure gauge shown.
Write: 180 mmHg
